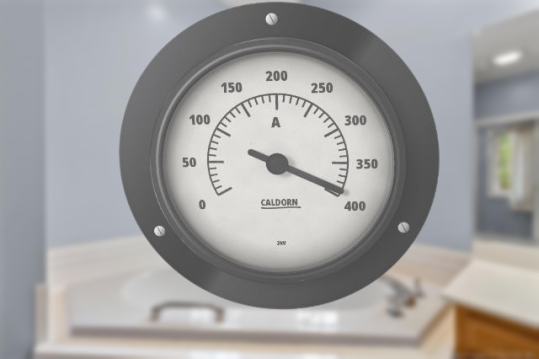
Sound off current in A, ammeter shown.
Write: 390 A
